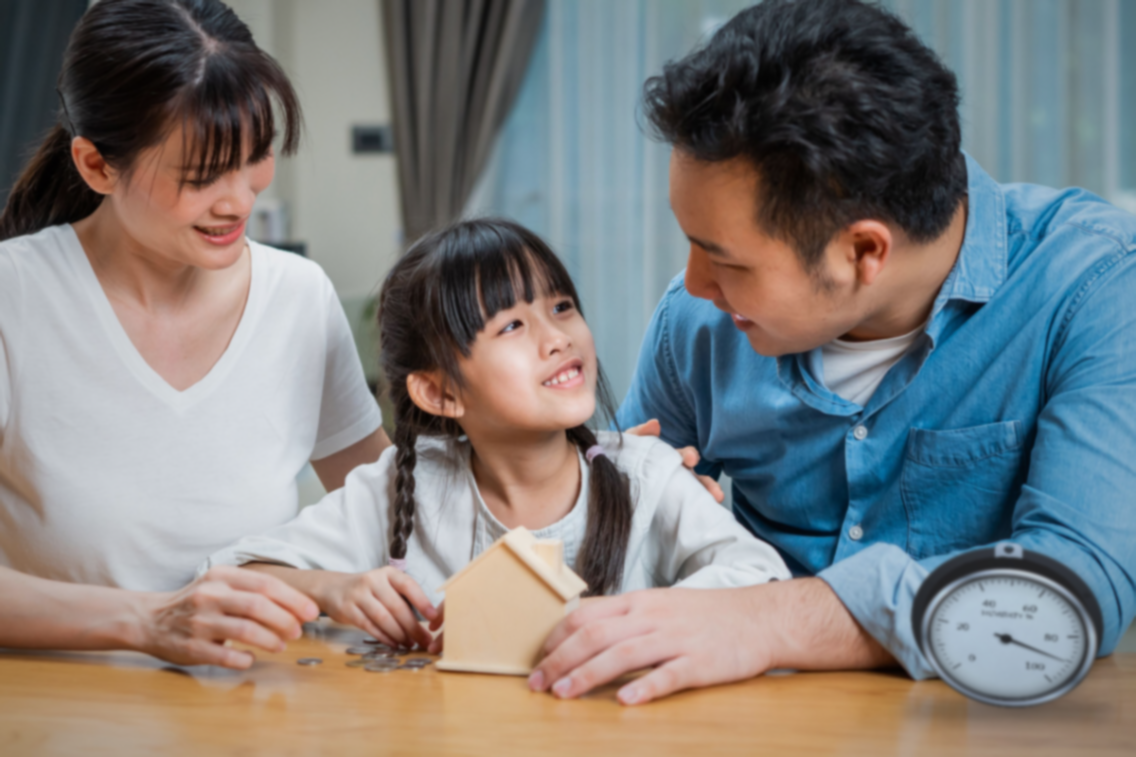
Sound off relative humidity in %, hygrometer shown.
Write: 90 %
